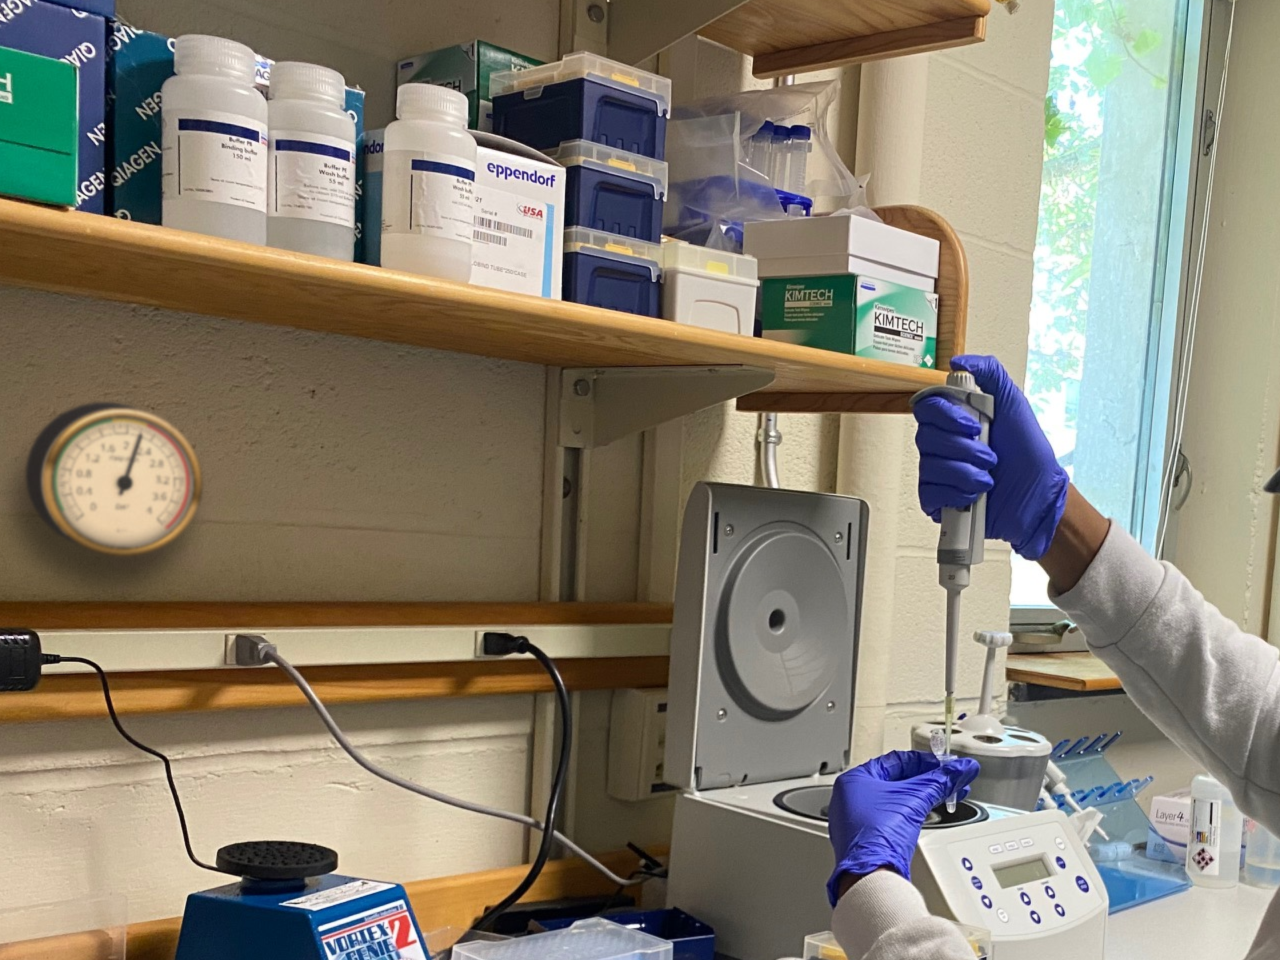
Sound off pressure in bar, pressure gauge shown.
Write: 2.2 bar
